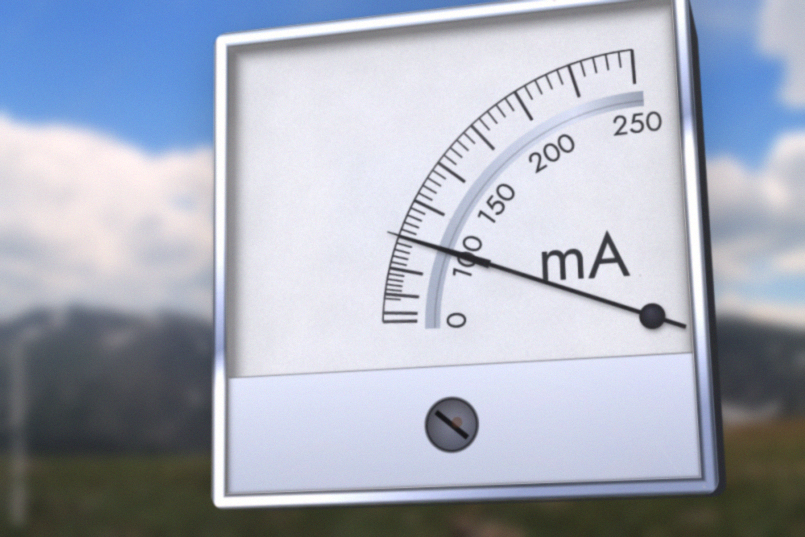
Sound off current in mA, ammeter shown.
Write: 100 mA
